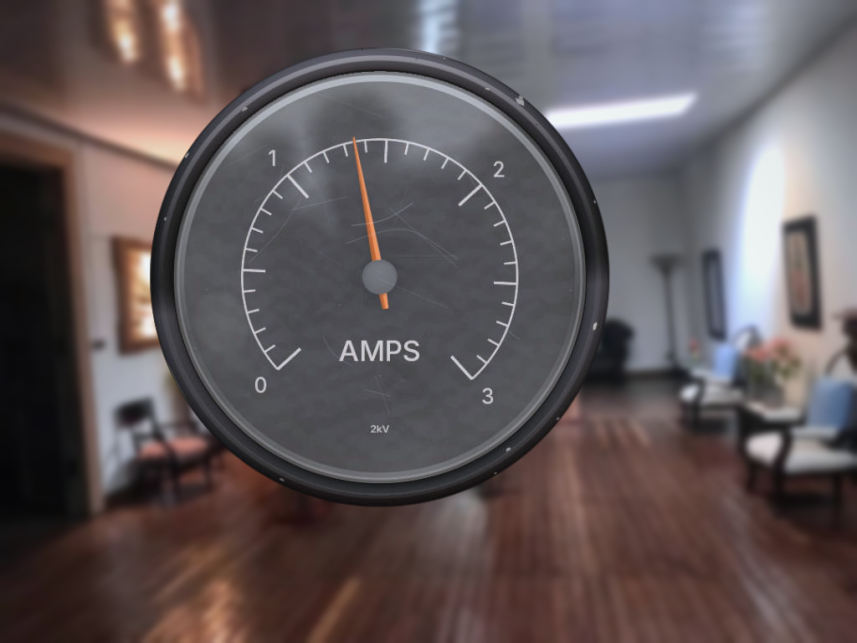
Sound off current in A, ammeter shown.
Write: 1.35 A
